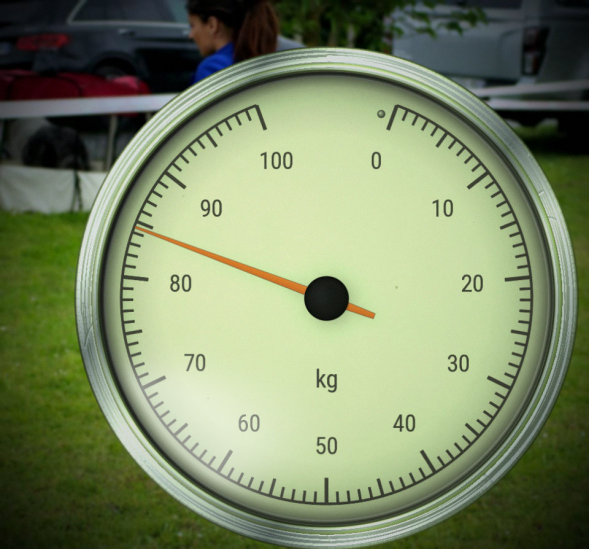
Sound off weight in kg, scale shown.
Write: 84.5 kg
